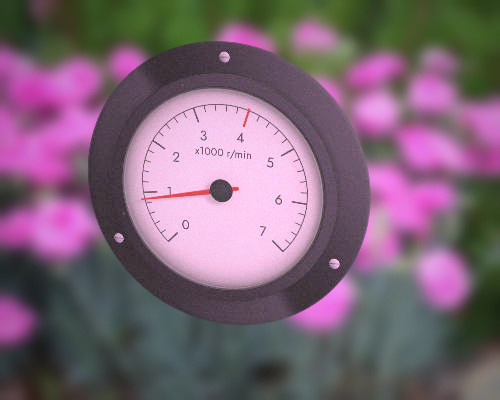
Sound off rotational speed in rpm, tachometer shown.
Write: 900 rpm
